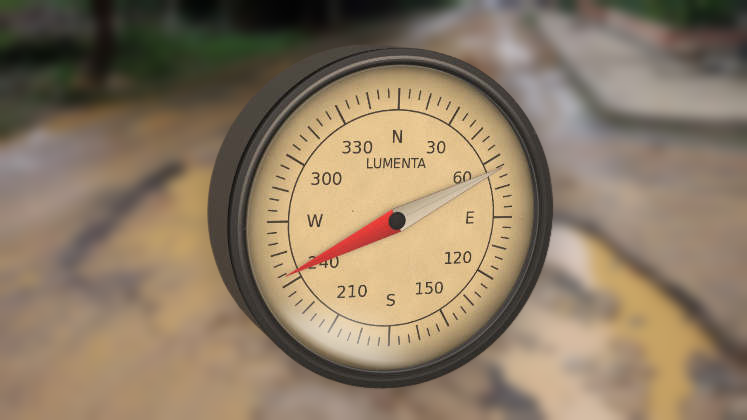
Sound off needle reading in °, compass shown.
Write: 245 °
